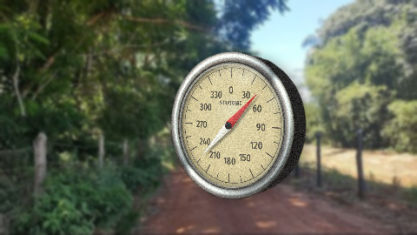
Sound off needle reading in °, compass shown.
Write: 45 °
